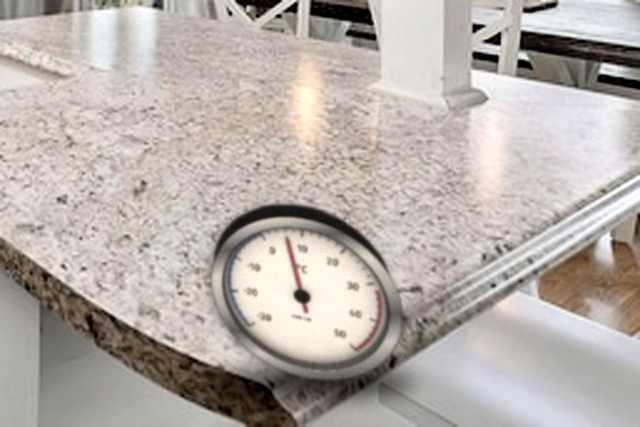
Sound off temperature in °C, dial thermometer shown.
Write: 6 °C
